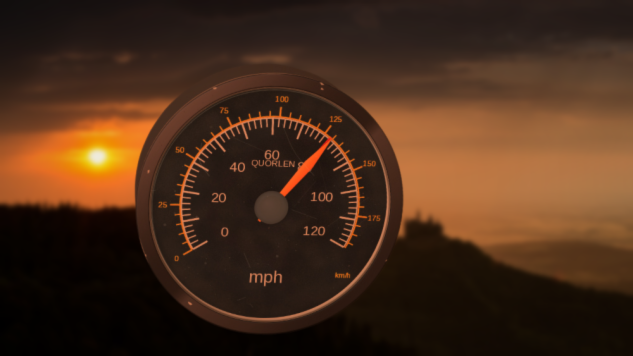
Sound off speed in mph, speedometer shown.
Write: 80 mph
